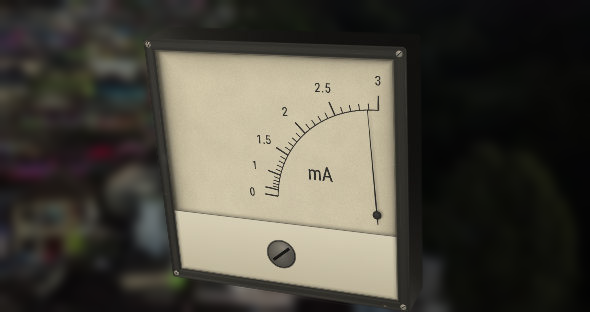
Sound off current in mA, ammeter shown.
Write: 2.9 mA
